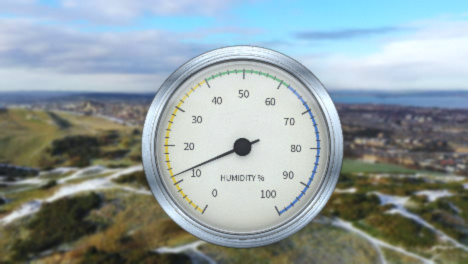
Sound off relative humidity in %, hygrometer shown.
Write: 12 %
